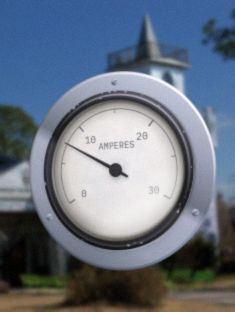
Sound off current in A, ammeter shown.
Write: 7.5 A
